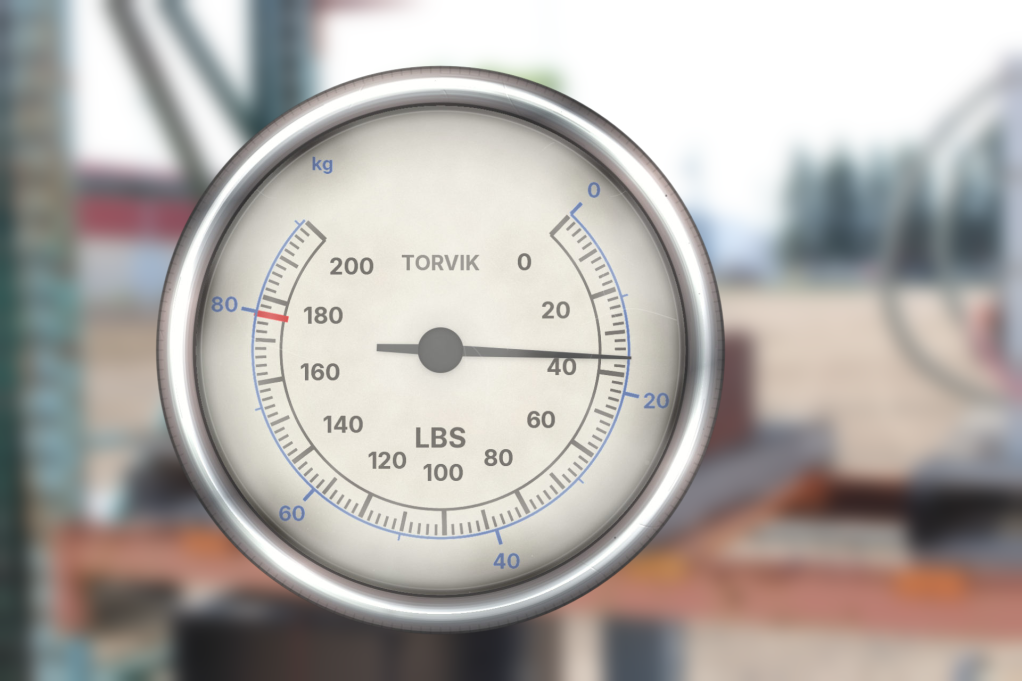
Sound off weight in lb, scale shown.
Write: 36 lb
